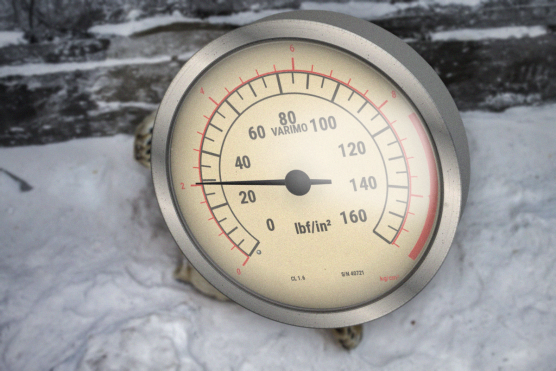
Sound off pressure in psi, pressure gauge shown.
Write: 30 psi
